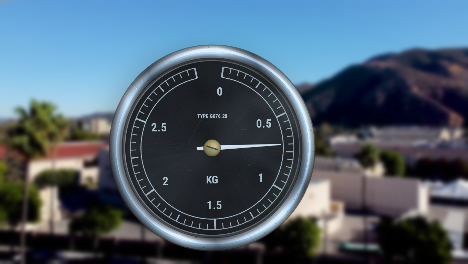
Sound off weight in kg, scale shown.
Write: 0.7 kg
